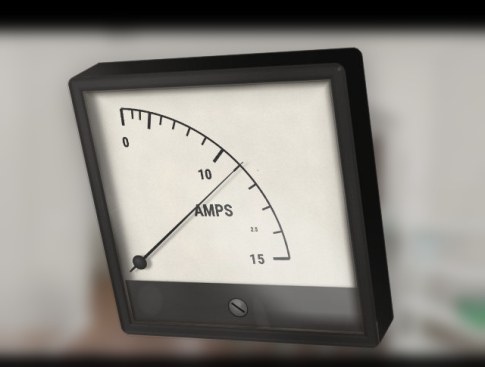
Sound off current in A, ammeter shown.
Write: 11 A
